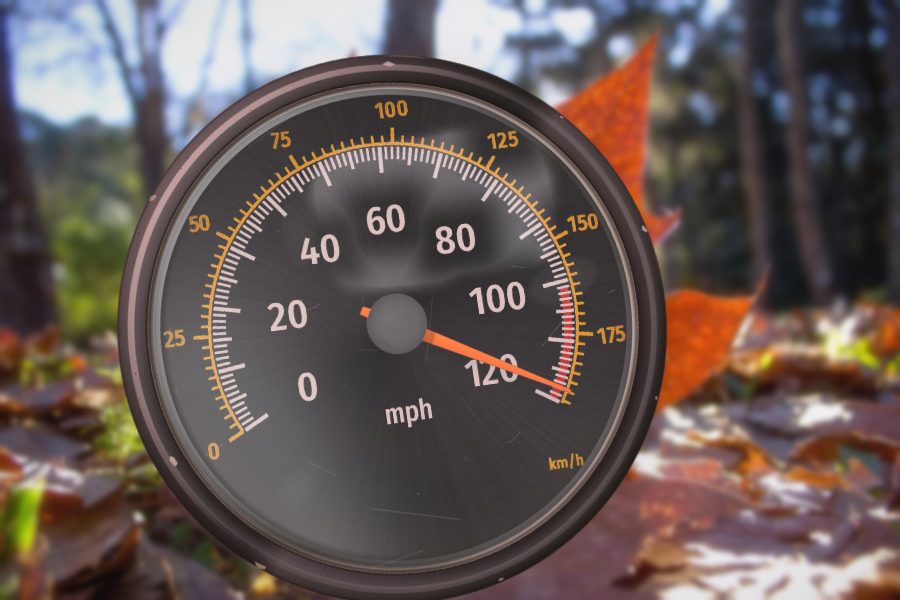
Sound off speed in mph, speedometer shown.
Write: 118 mph
